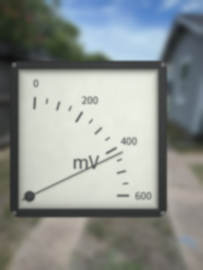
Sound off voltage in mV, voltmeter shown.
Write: 425 mV
